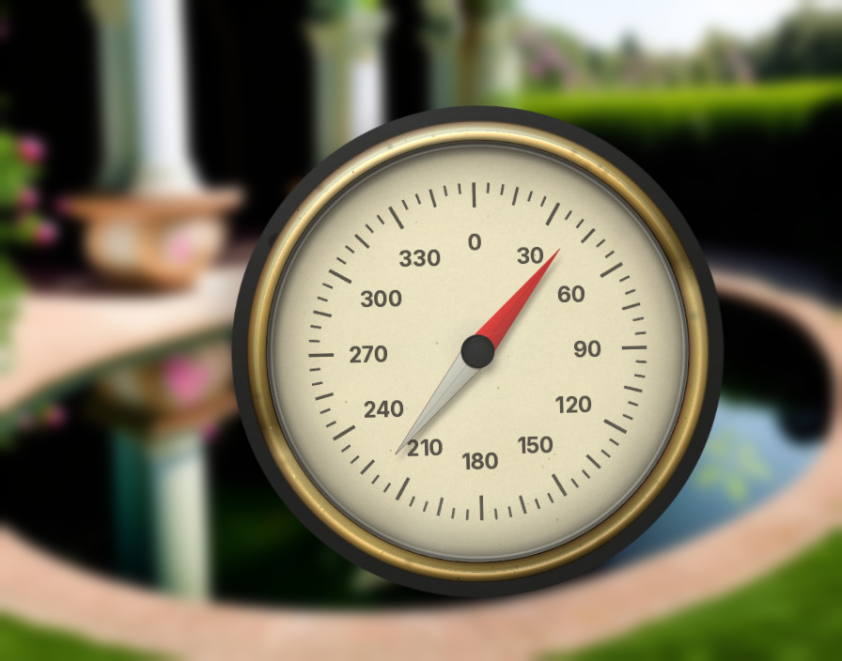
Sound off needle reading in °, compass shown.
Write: 40 °
